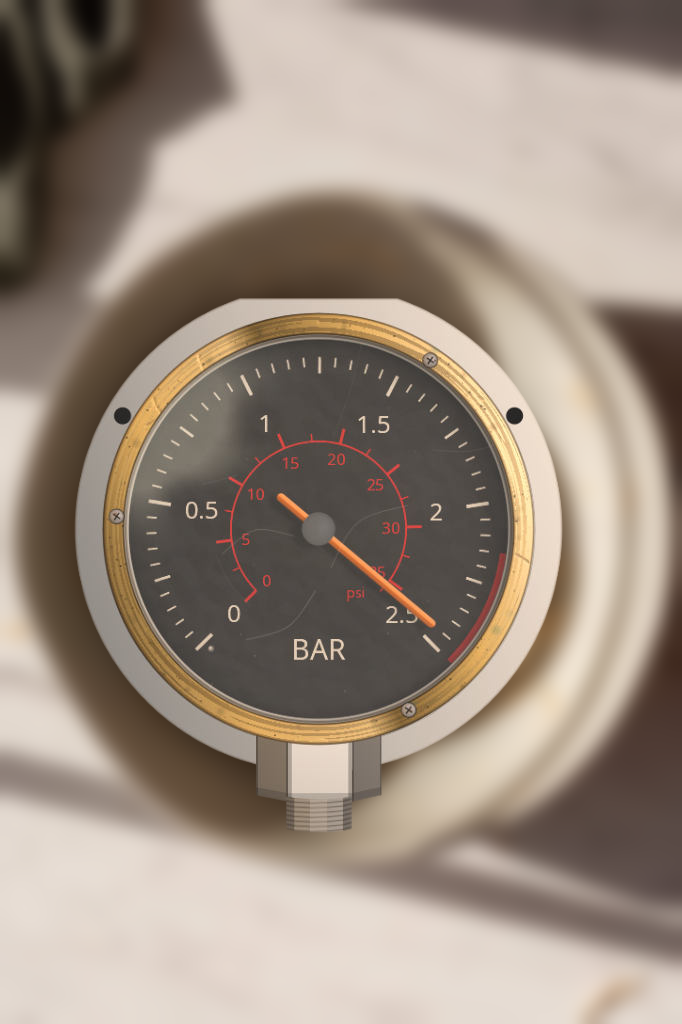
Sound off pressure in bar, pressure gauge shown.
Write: 2.45 bar
